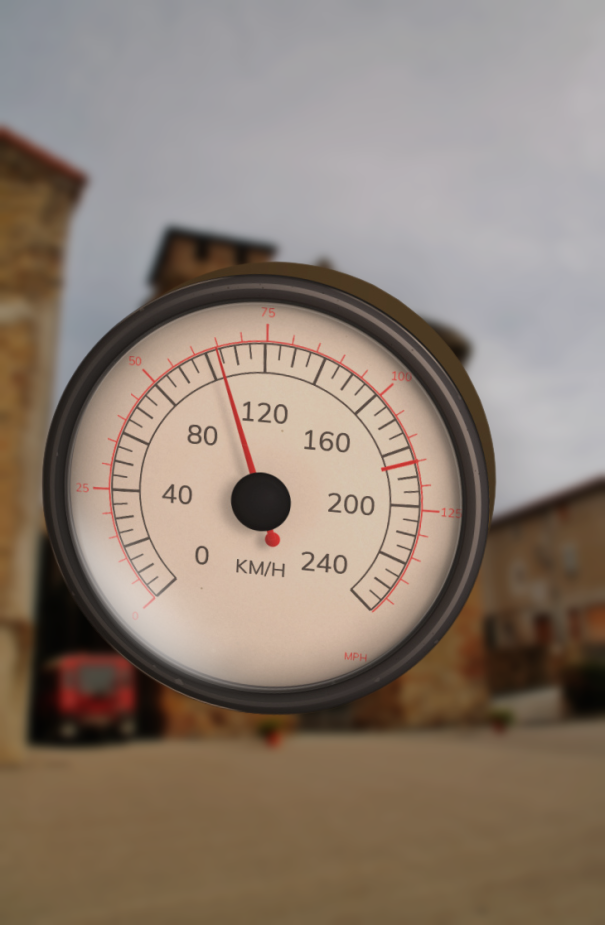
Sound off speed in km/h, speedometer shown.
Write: 105 km/h
